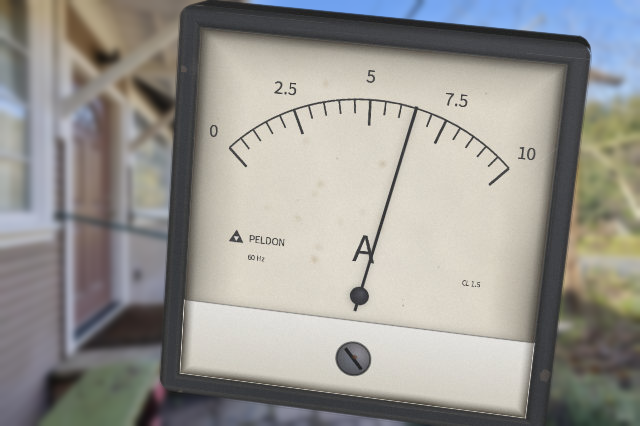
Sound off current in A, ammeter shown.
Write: 6.5 A
